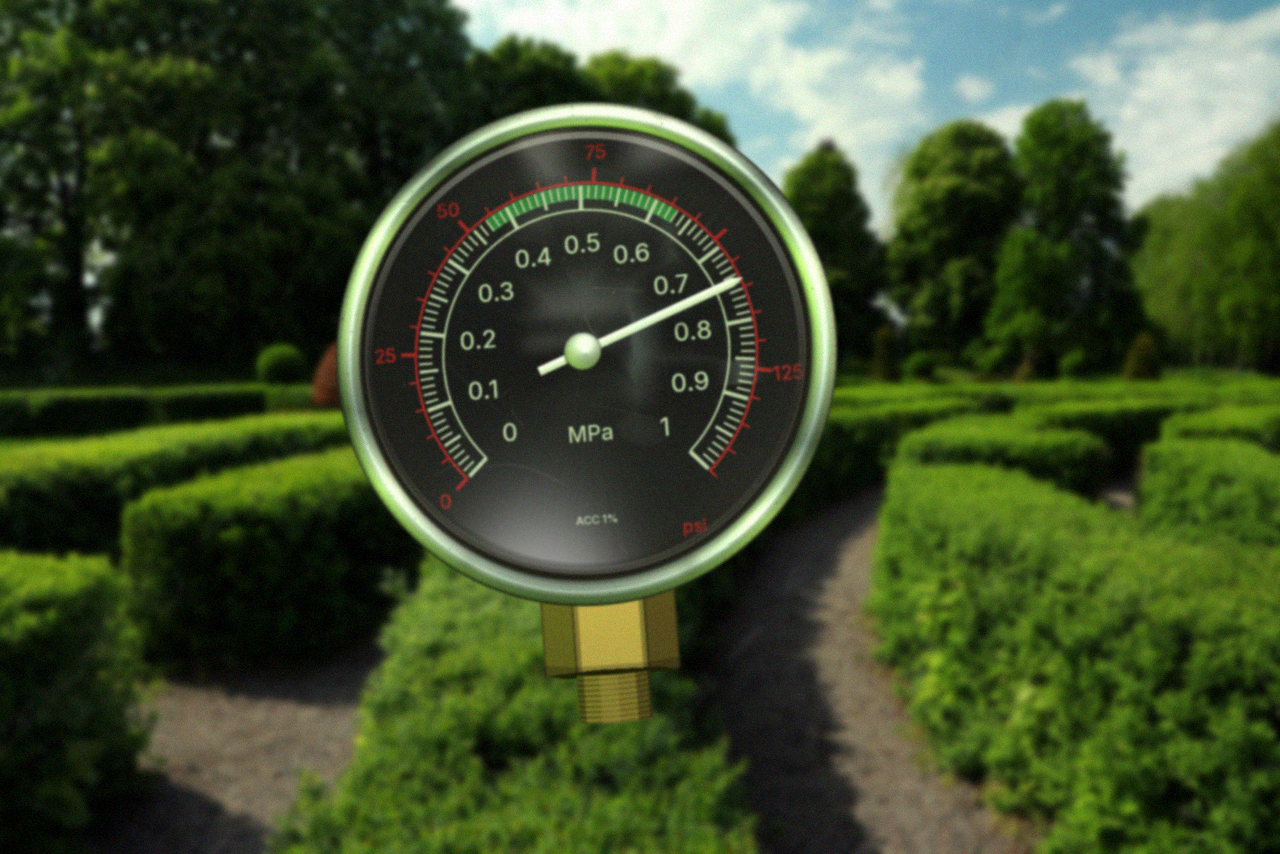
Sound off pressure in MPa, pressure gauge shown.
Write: 0.75 MPa
